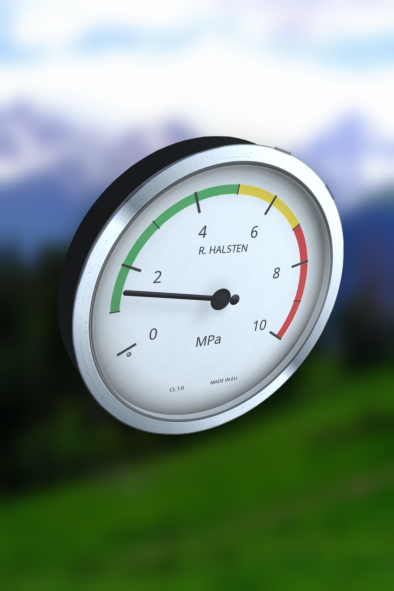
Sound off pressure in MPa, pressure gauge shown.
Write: 1.5 MPa
